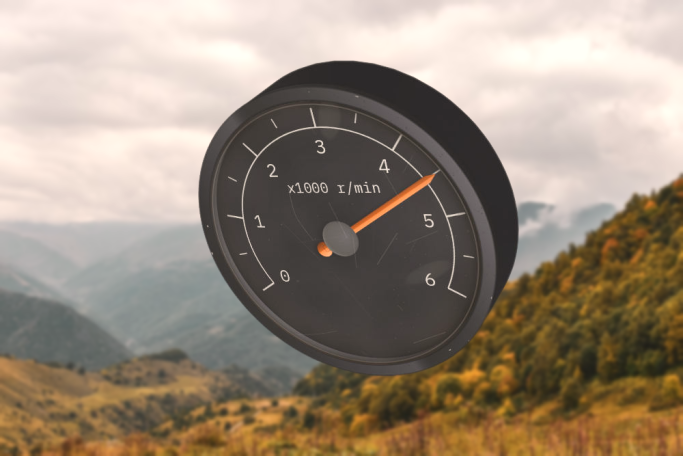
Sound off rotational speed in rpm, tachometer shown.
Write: 4500 rpm
